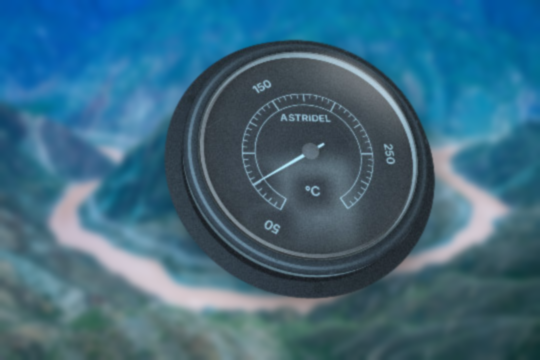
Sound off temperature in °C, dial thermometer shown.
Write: 75 °C
